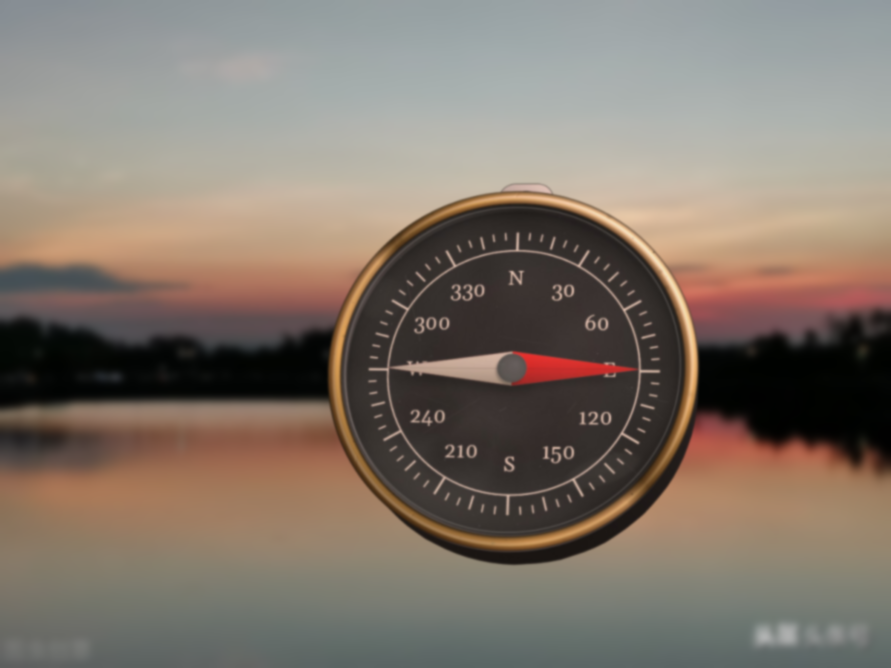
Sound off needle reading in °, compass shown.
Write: 90 °
